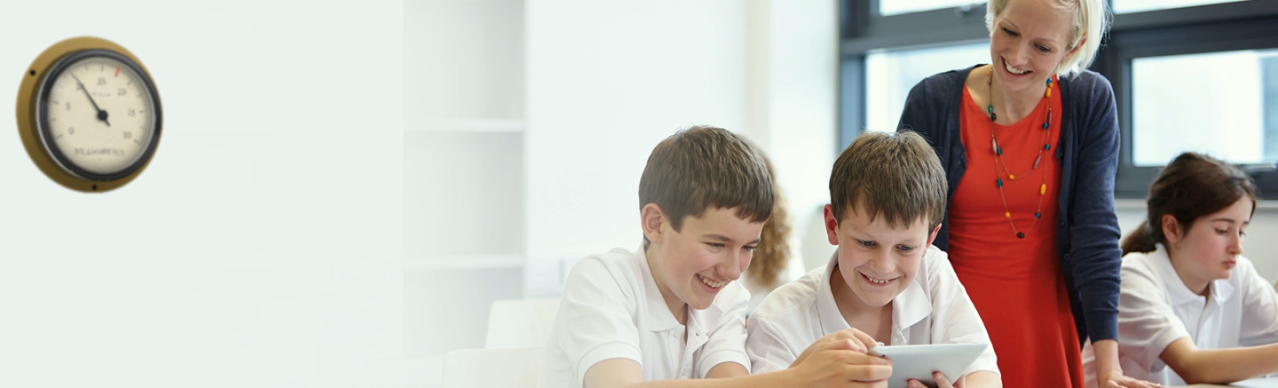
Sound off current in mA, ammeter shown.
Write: 10 mA
